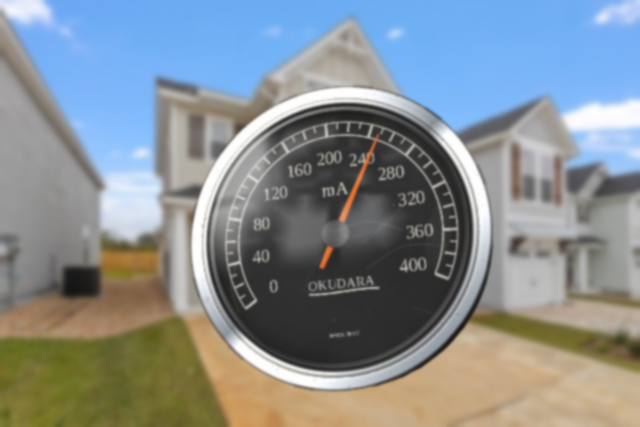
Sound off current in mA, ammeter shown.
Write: 250 mA
